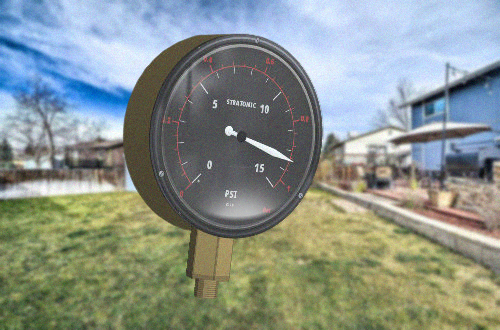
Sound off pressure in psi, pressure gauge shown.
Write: 13.5 psi
